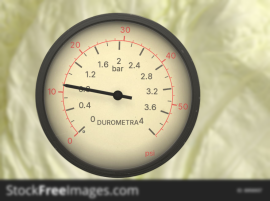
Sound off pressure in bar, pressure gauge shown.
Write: 0.8 bar
